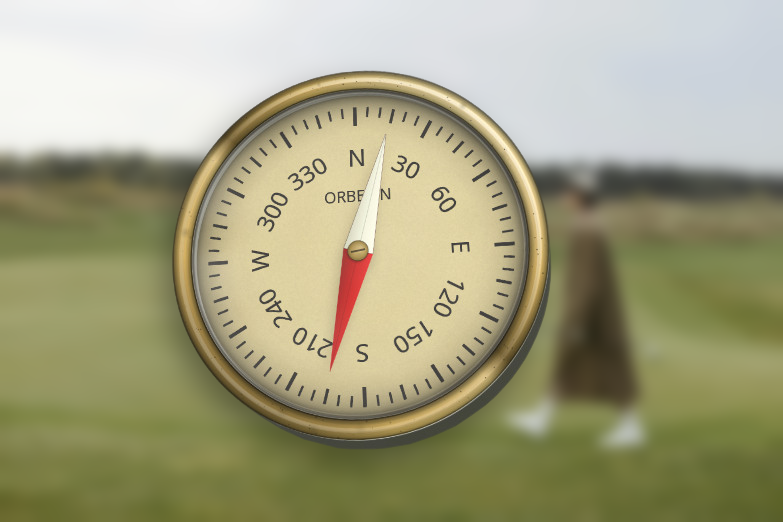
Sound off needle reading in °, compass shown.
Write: 195 °
